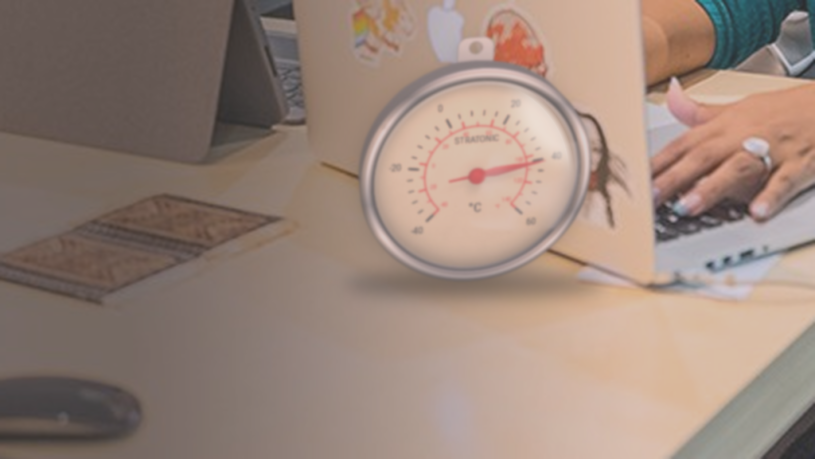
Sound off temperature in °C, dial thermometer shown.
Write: 40 °C
